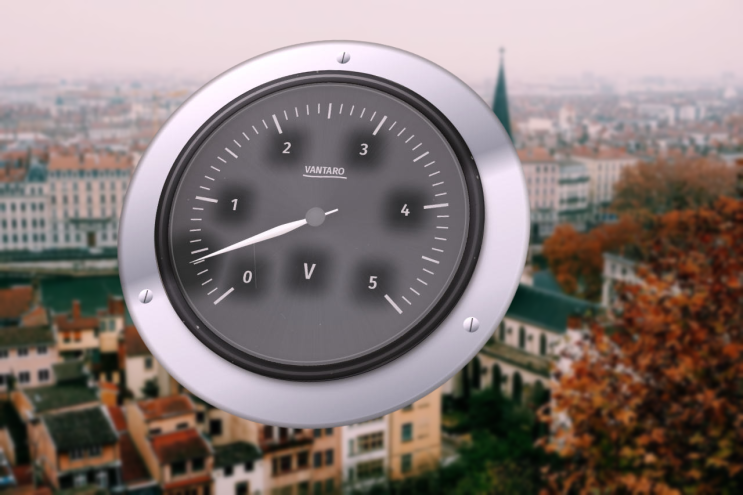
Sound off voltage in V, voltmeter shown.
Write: 0.4 V
